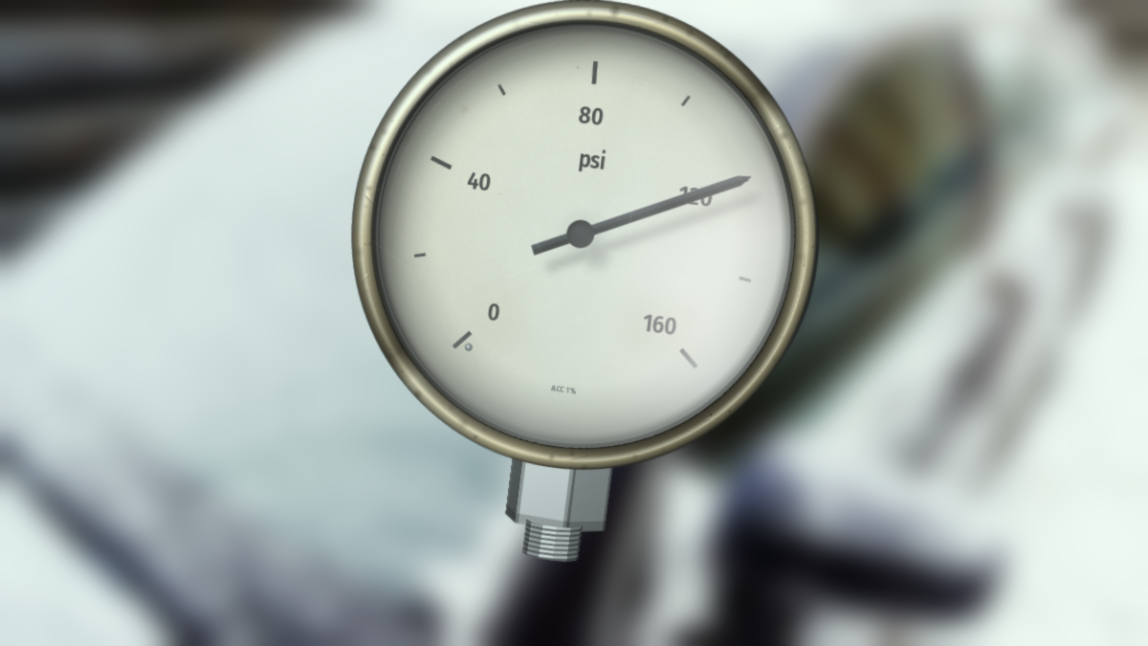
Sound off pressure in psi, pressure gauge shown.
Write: 120 psi
